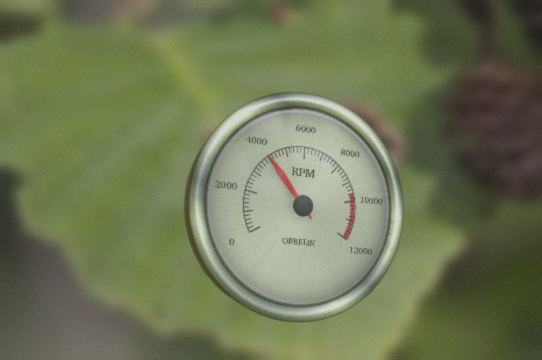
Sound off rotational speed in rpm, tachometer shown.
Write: 4000 rpm
